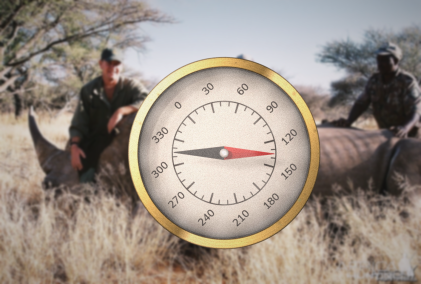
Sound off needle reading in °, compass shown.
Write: 135 °
